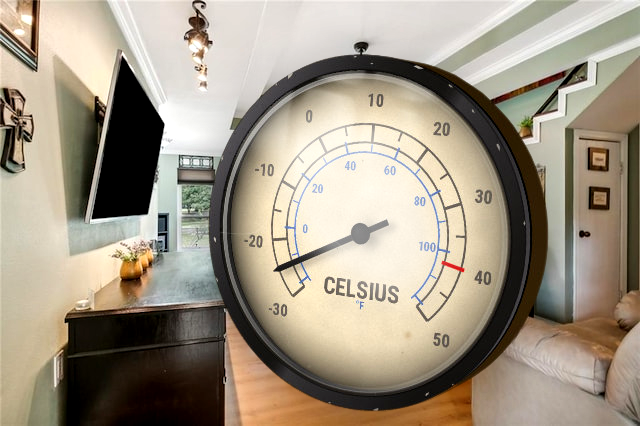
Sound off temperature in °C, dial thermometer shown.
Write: -25 °C
